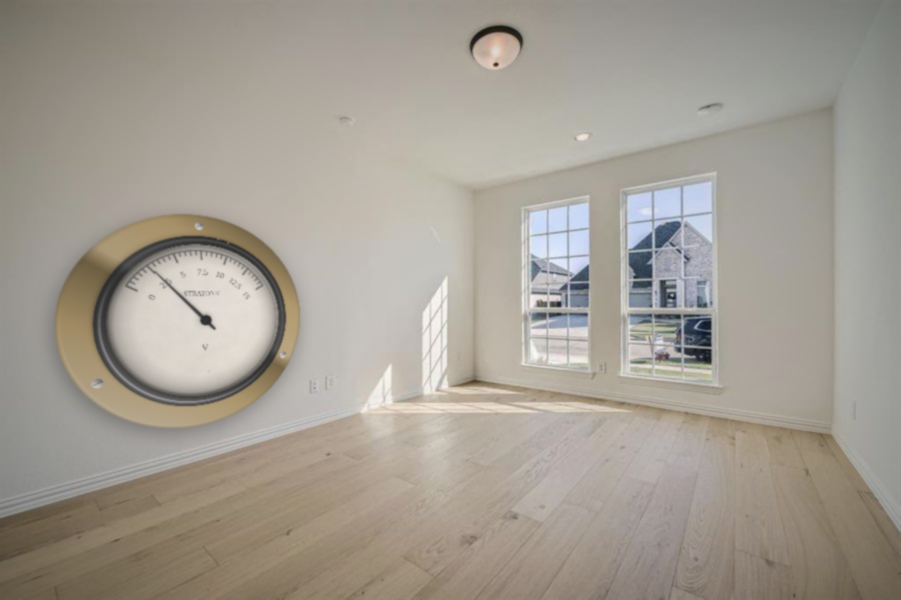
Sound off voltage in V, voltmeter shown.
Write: 2.5 V
